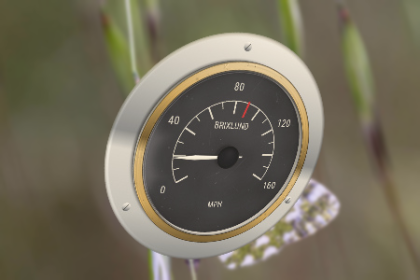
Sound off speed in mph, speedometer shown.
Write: 20 mph
